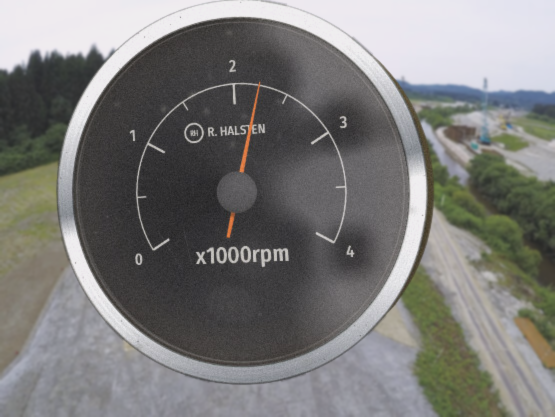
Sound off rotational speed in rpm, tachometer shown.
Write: 2250 rpm
